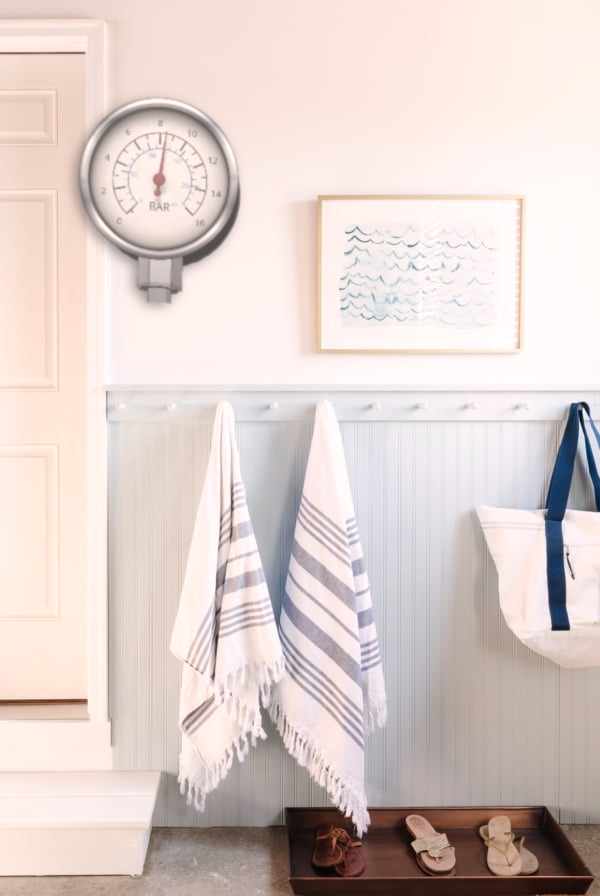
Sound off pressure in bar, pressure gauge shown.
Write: 8.5 bar
